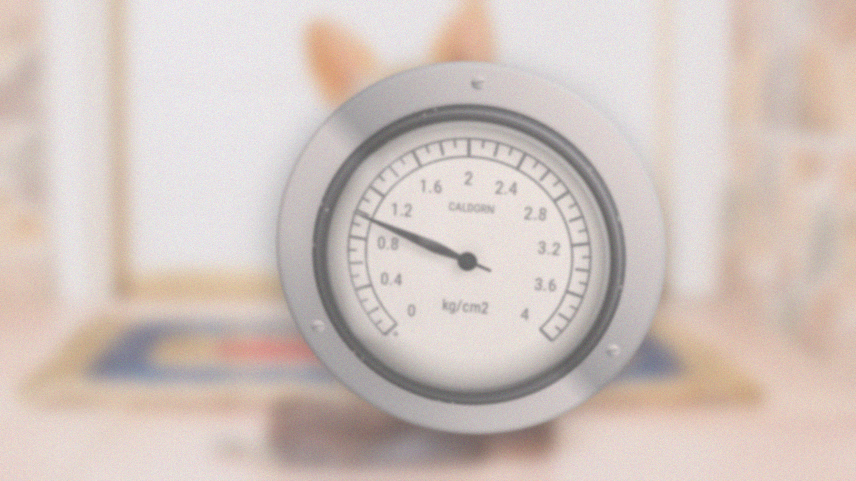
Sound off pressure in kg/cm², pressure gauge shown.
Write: 1 kg/cm²
